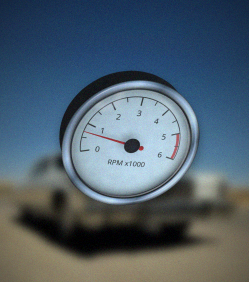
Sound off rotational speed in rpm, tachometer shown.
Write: 750 rpm
